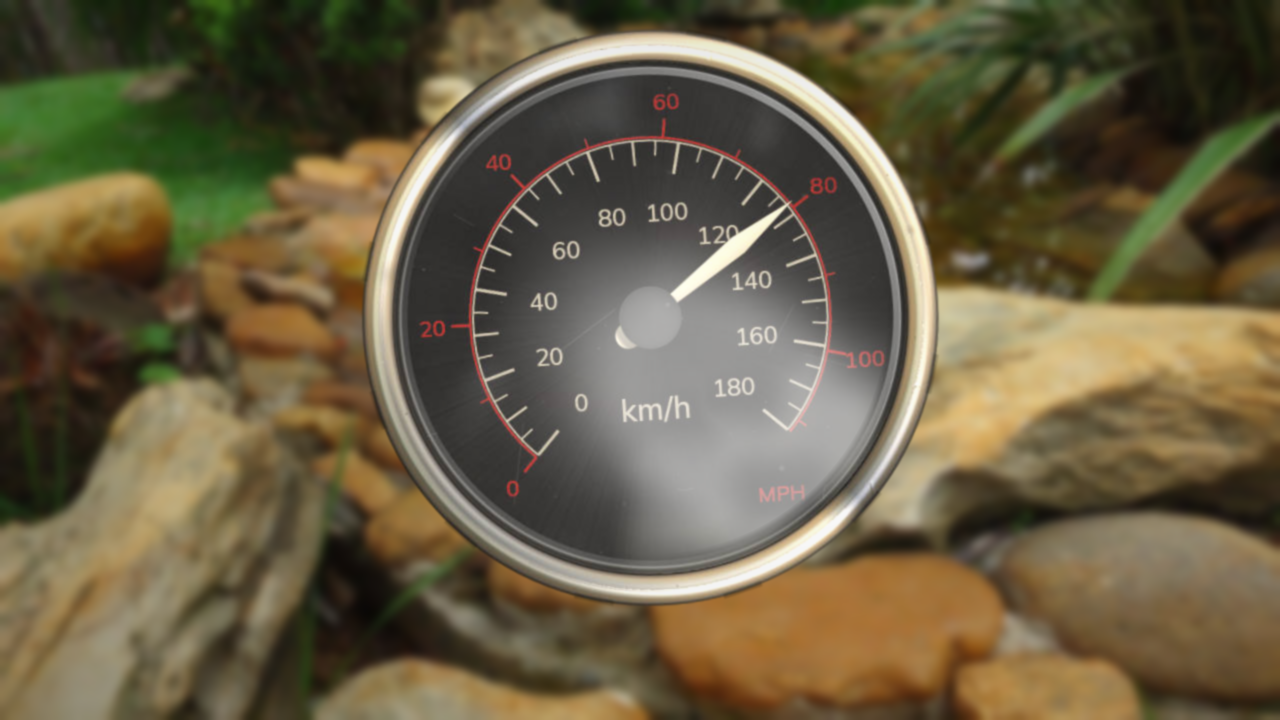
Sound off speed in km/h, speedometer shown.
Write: 127.5 km/h
